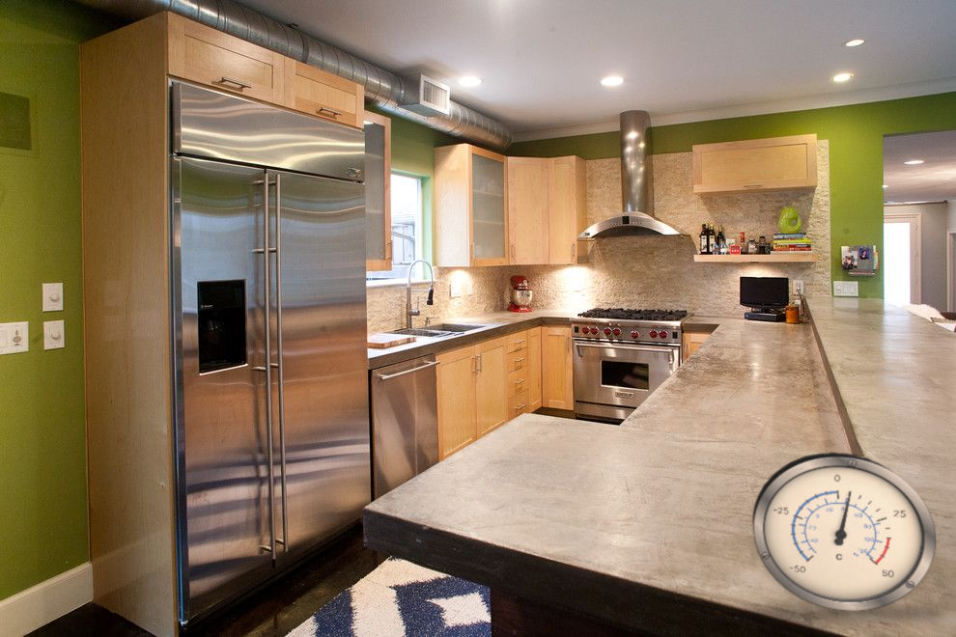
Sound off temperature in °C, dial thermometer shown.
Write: 5 °C
